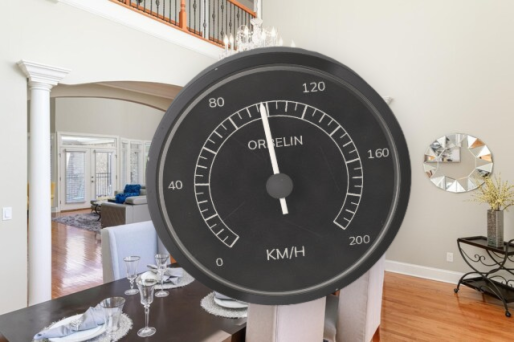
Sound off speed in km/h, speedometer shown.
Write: 97.5 km/h
